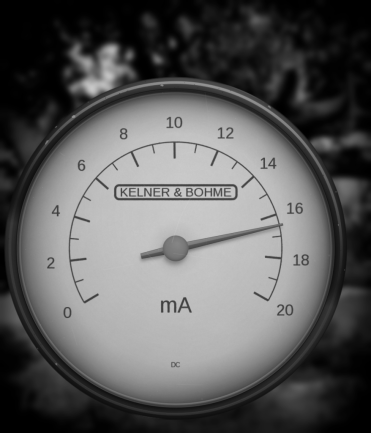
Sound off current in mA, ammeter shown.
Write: 16.5 mA
